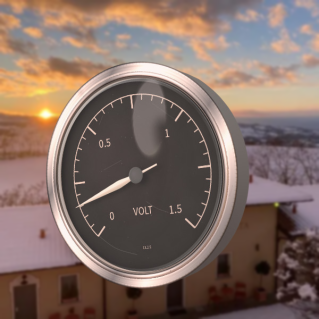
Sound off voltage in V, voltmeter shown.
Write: 0.15 V
